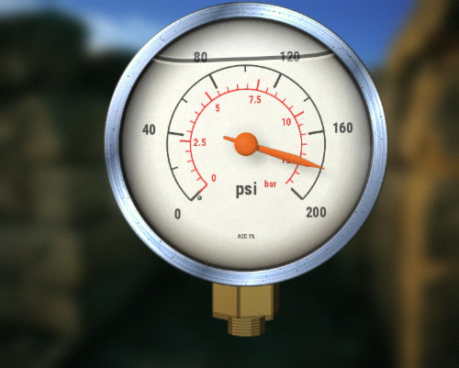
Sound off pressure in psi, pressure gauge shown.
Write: 180 psi
